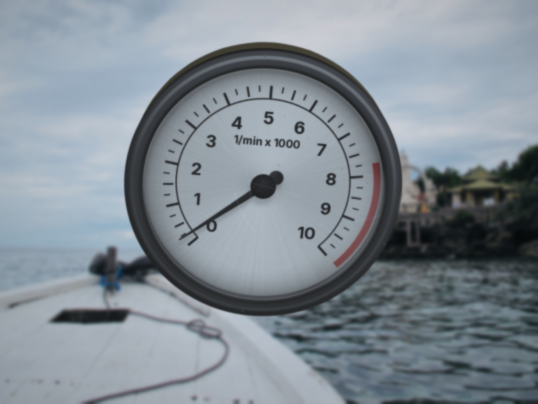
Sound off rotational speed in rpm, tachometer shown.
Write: 250 rpm
